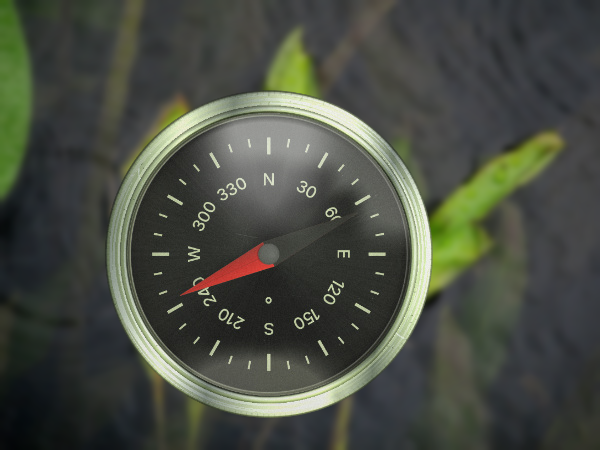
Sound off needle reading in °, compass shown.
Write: 245 °
